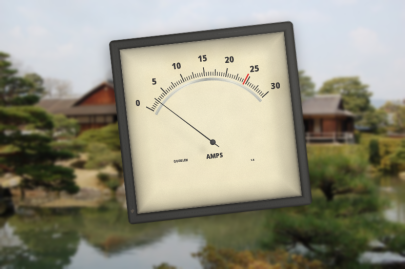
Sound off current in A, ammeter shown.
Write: 2.5 A
